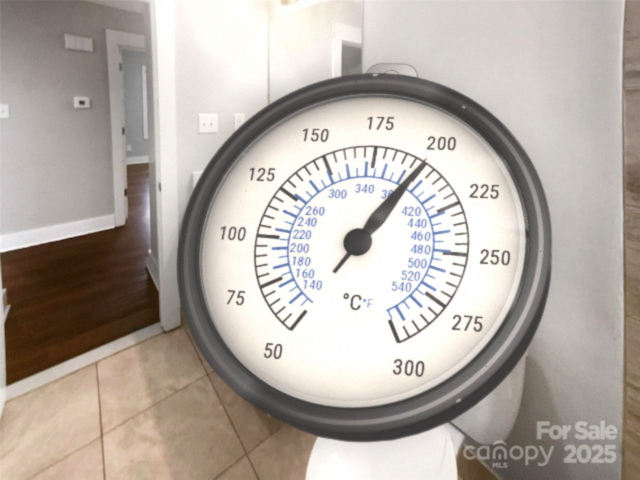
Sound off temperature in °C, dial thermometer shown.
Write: 200 °C
